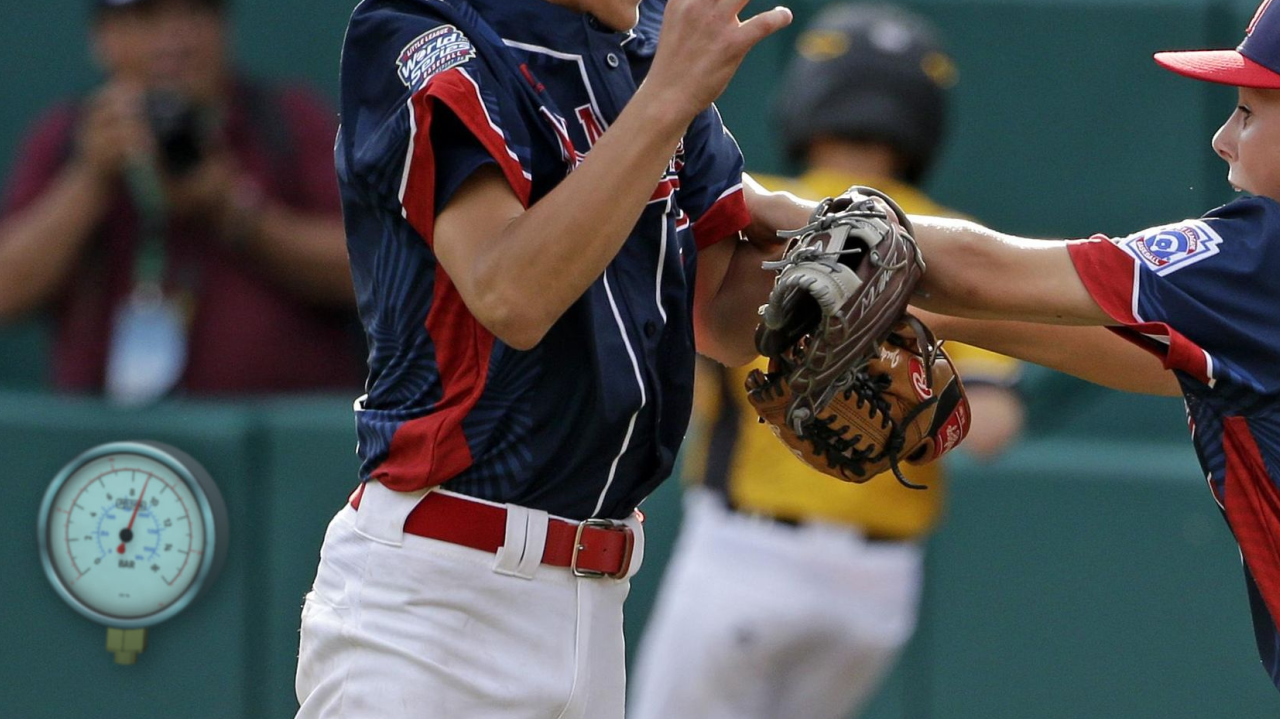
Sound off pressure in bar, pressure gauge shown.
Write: 9 bar
